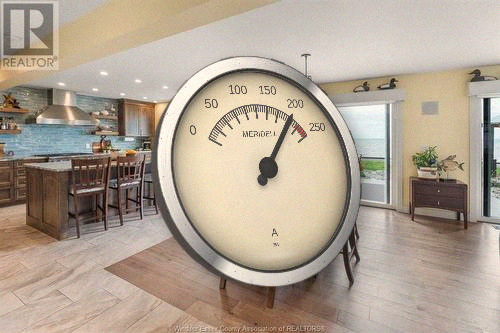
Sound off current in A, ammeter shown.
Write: 200 A
